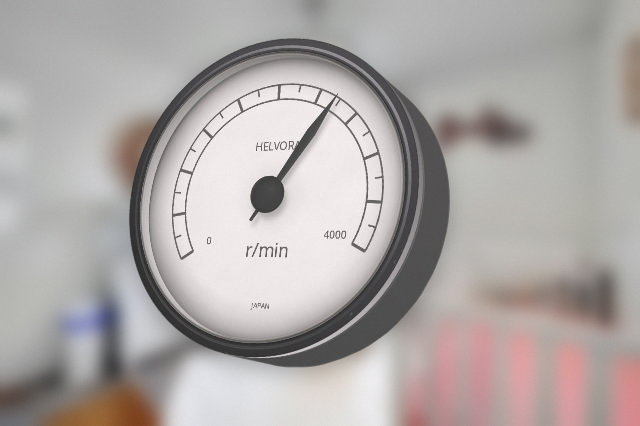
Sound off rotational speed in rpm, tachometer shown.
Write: 2600 rpm
